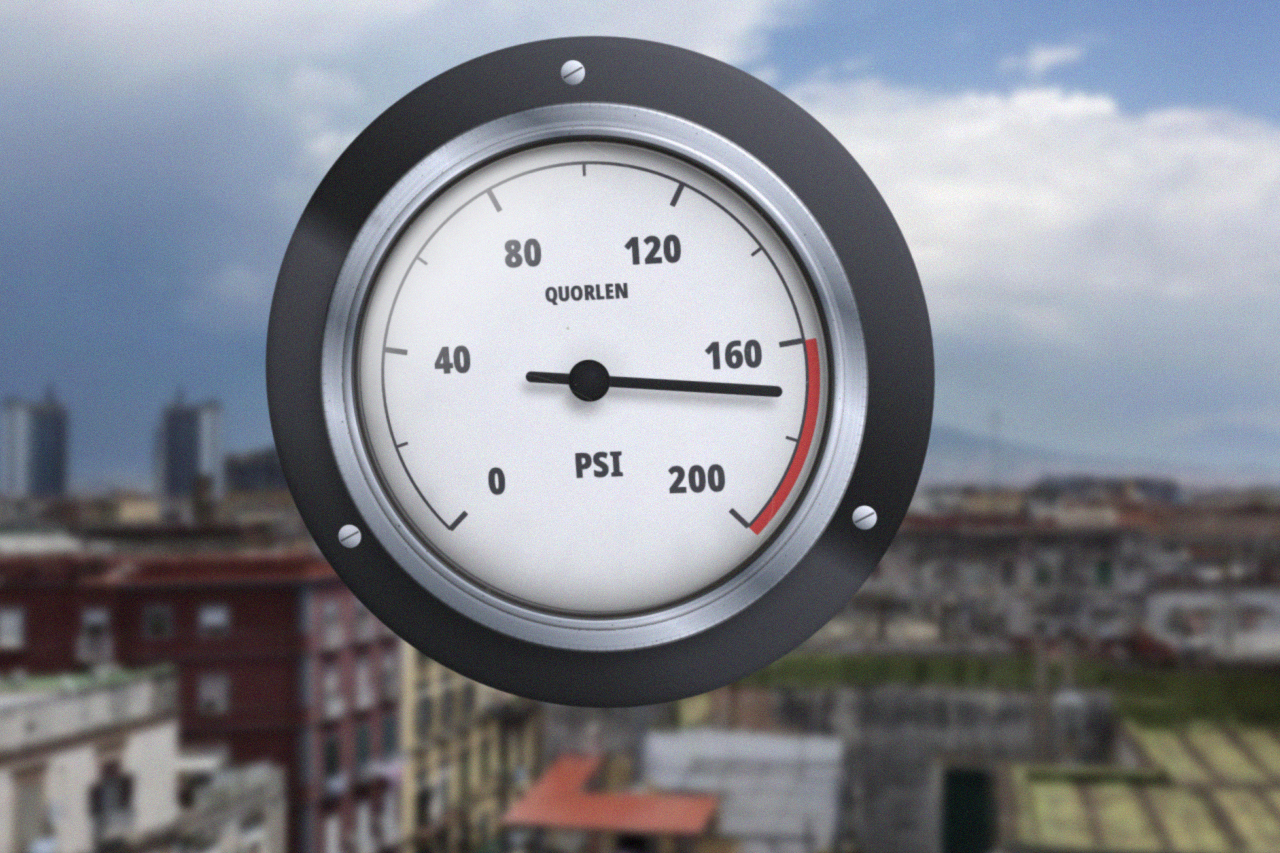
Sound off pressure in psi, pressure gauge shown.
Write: 170 psi
